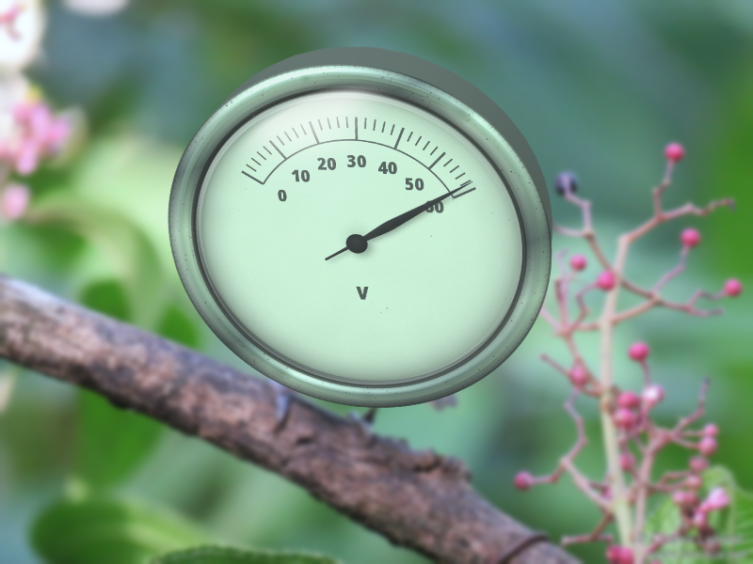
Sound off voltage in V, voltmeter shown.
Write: 58 V
